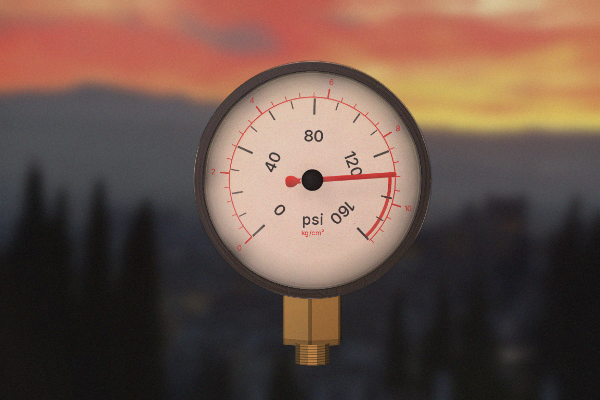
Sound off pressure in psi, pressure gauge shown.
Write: 130 psi
